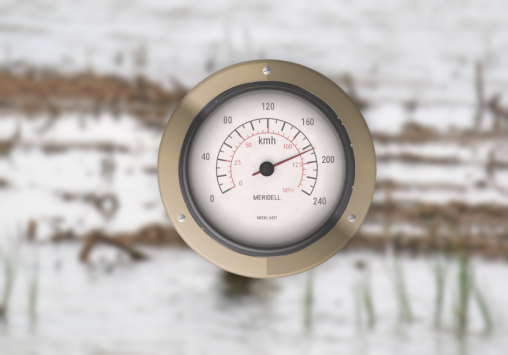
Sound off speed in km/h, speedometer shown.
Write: 185 km/h
